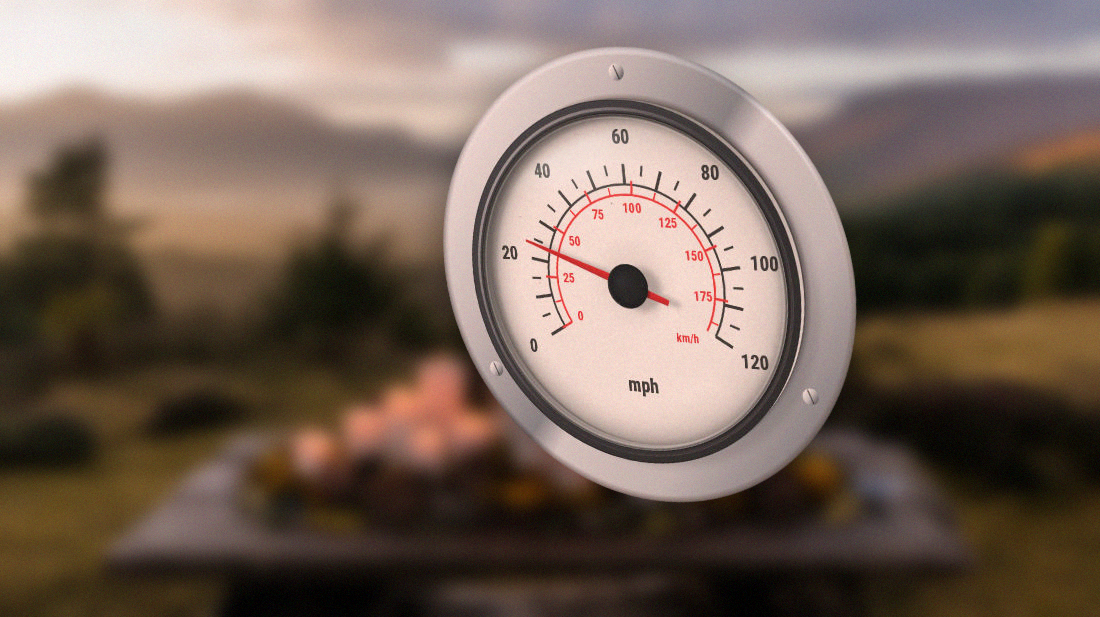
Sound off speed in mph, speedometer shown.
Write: 25 mph
